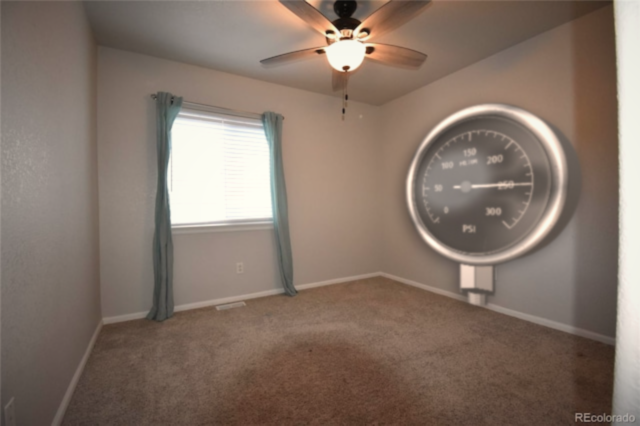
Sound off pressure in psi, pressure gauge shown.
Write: 250 psi
